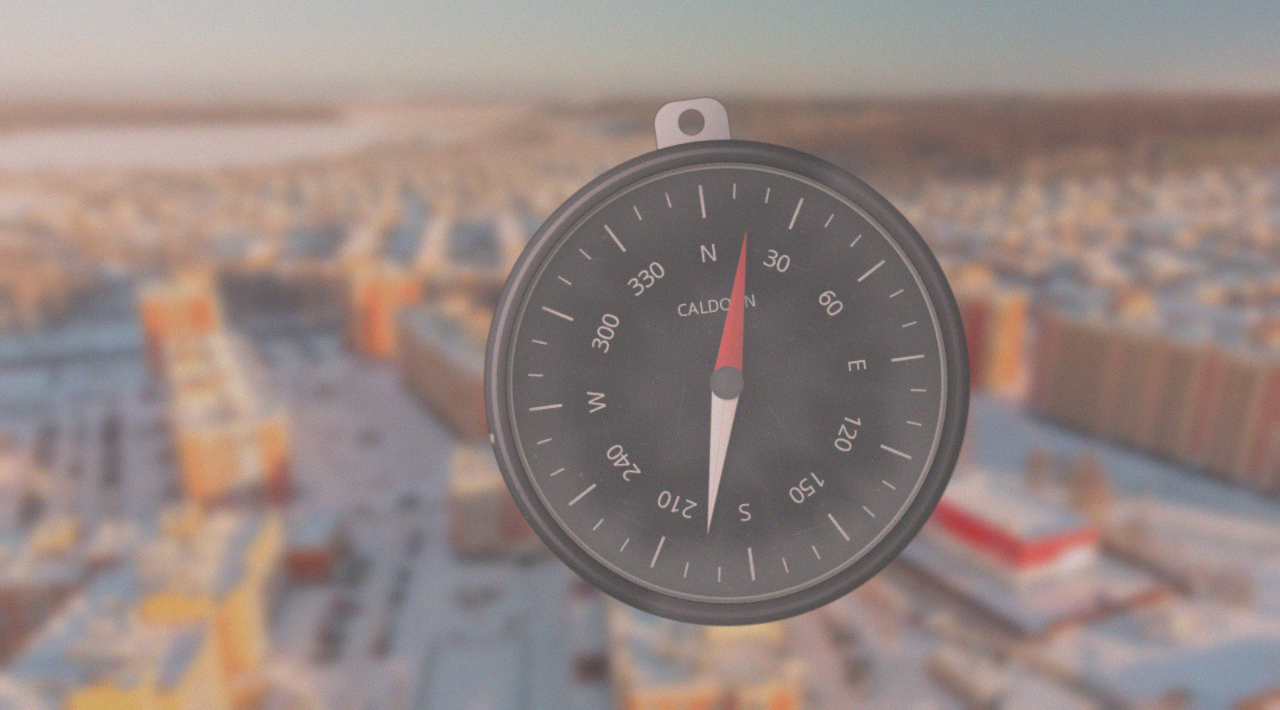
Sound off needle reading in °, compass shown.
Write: 15 °
